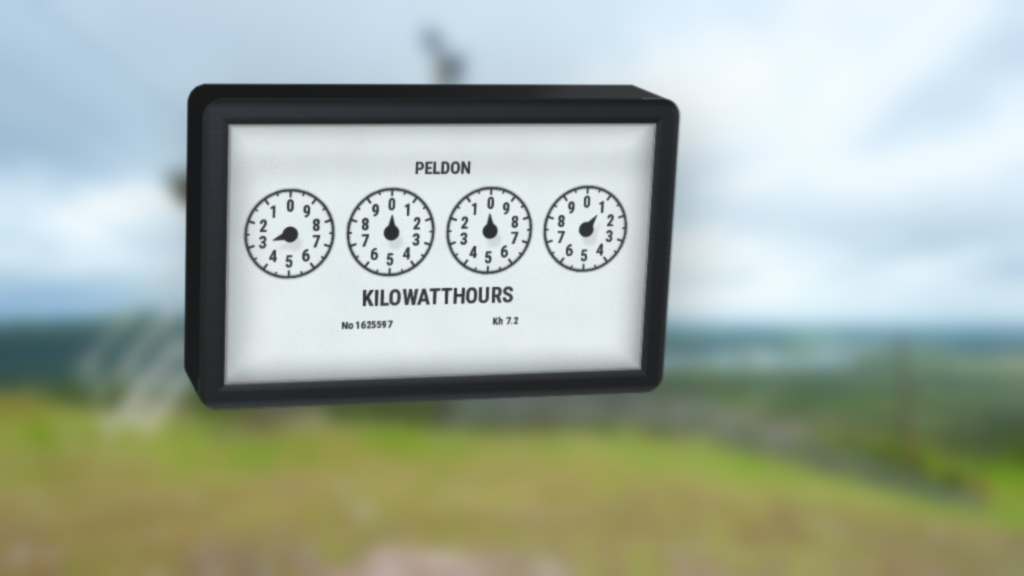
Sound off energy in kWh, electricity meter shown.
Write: 3001 kWh
